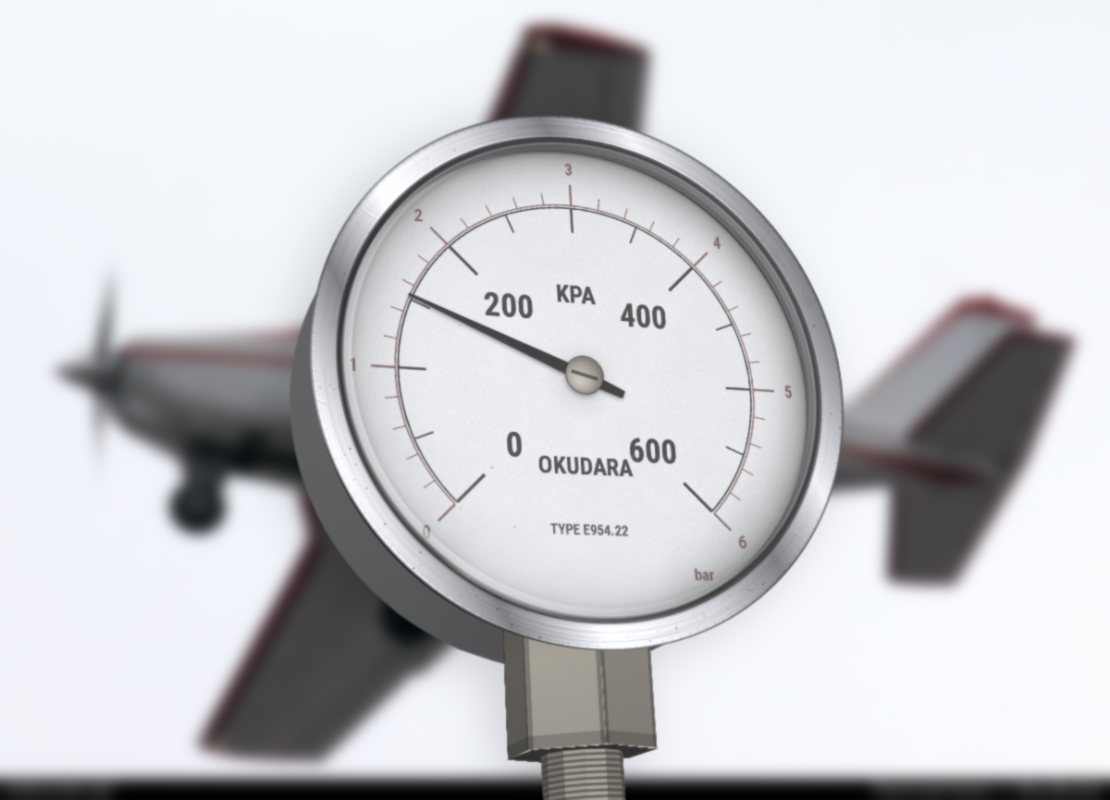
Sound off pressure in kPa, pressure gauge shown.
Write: 150 kPa
